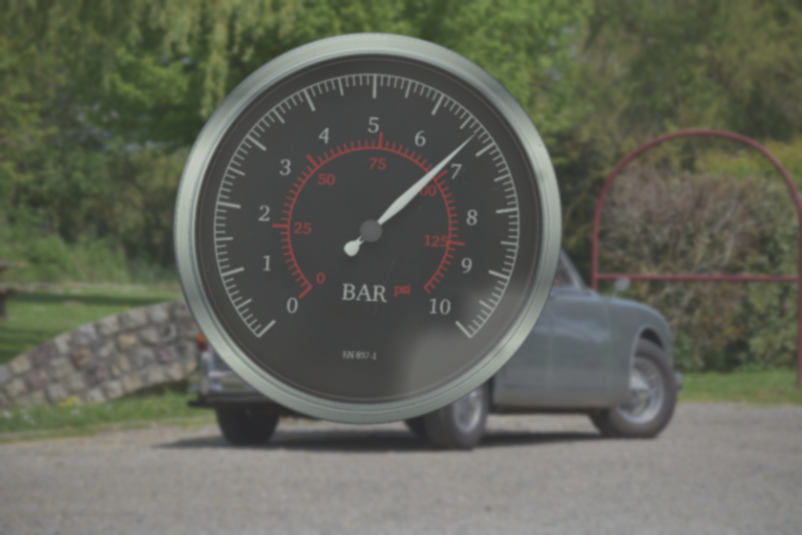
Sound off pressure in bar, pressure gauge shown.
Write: 6.7 bar
